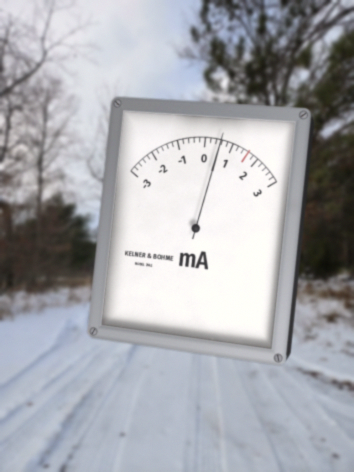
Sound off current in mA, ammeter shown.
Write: 0.6 mA
